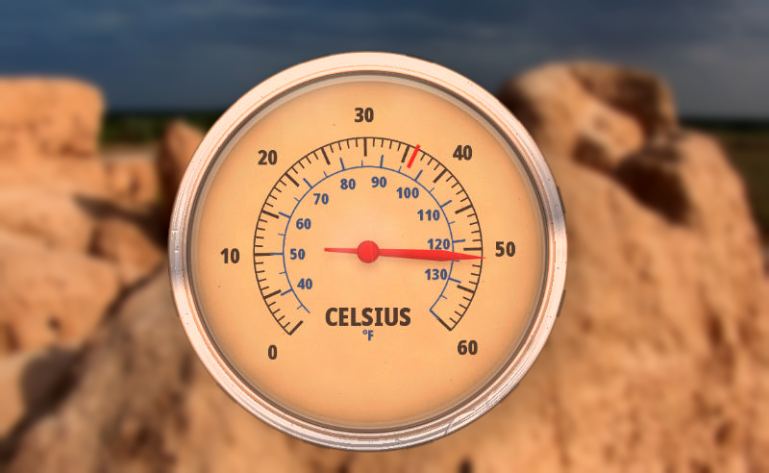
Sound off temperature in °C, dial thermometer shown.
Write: 51 °C
